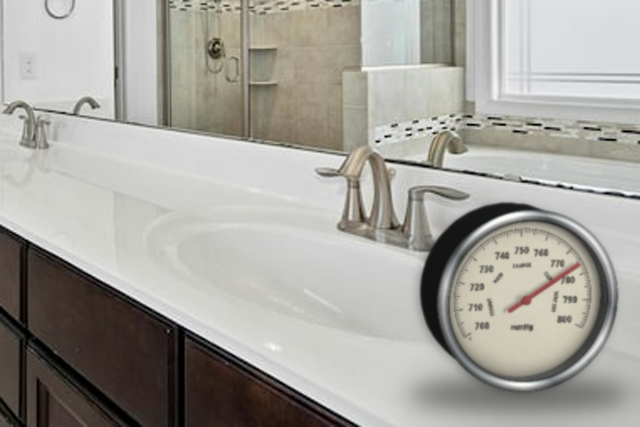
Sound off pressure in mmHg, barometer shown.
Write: 775 mmHg
